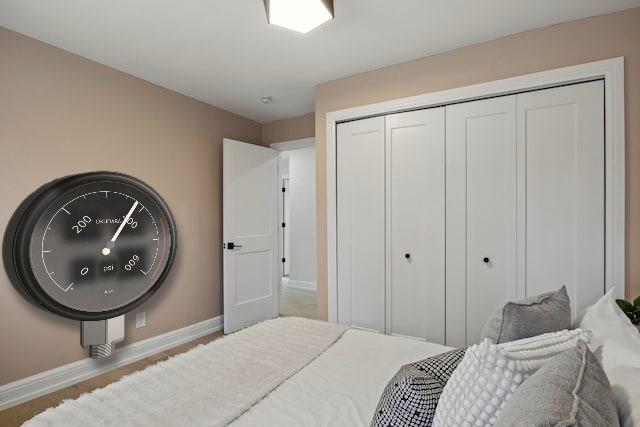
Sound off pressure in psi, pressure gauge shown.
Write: 375 psi
